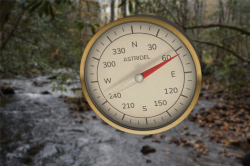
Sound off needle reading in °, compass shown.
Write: 65 °
